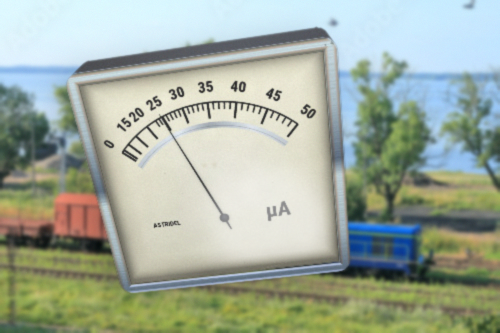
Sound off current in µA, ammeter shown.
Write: 25 µA
